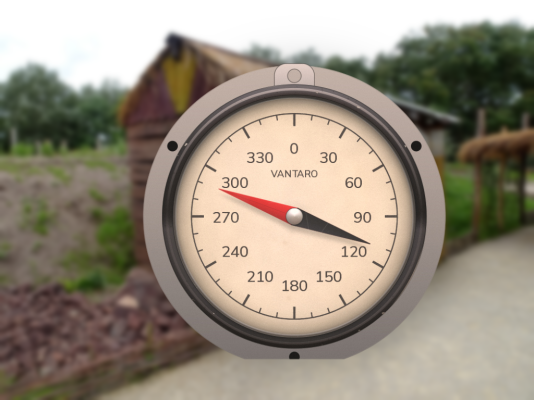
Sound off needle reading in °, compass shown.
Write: 290 °
